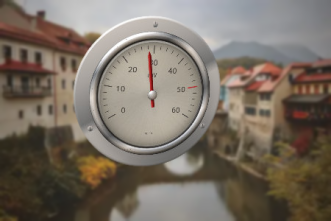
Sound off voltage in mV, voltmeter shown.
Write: 28 mV
